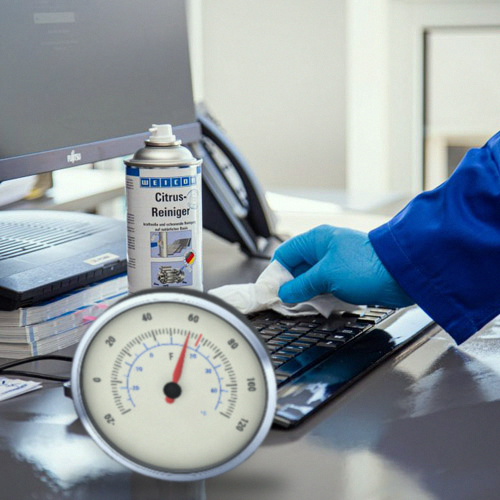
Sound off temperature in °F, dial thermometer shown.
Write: 60 °F
